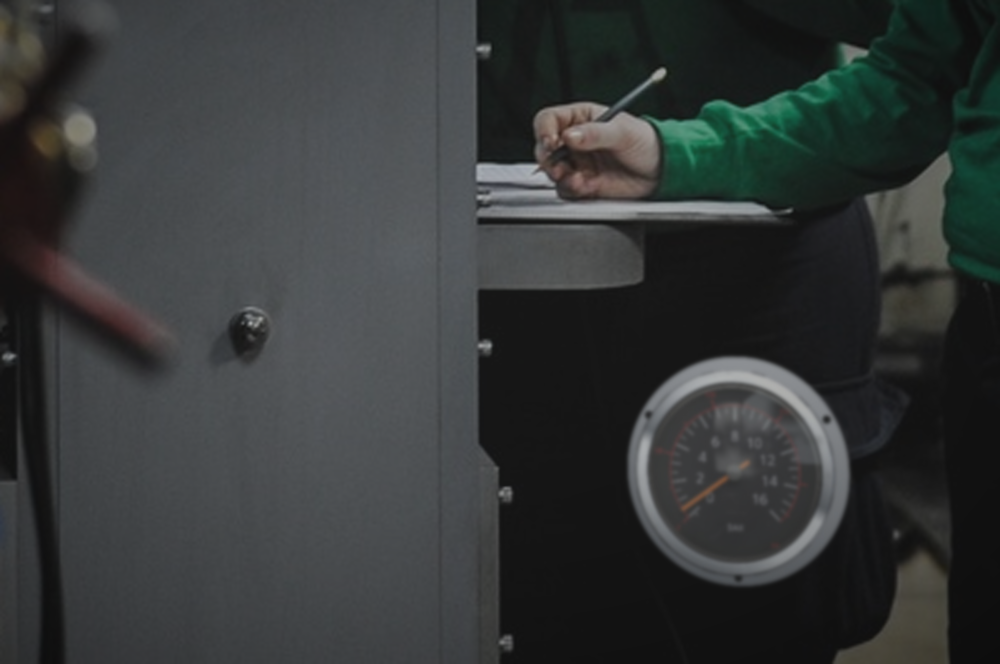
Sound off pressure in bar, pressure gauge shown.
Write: 0.5 bar
